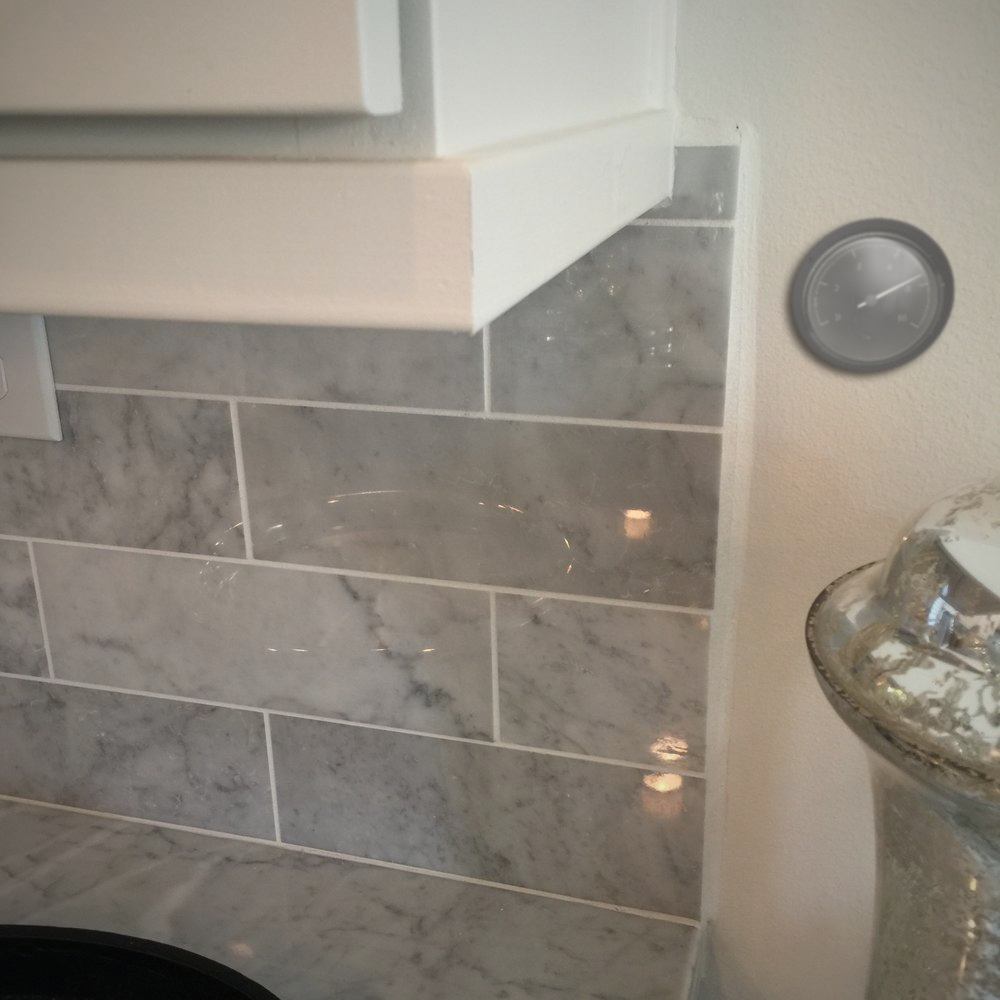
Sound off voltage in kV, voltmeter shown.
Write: 7.5 kV
